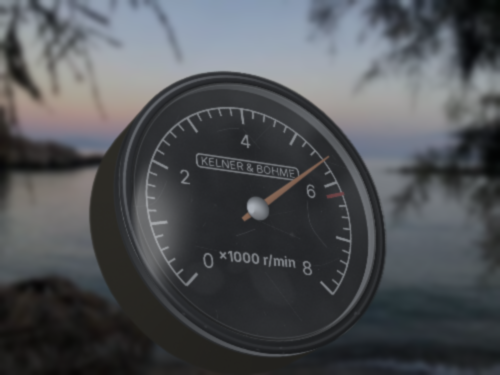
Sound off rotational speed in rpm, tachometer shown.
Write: 5600 rpm
